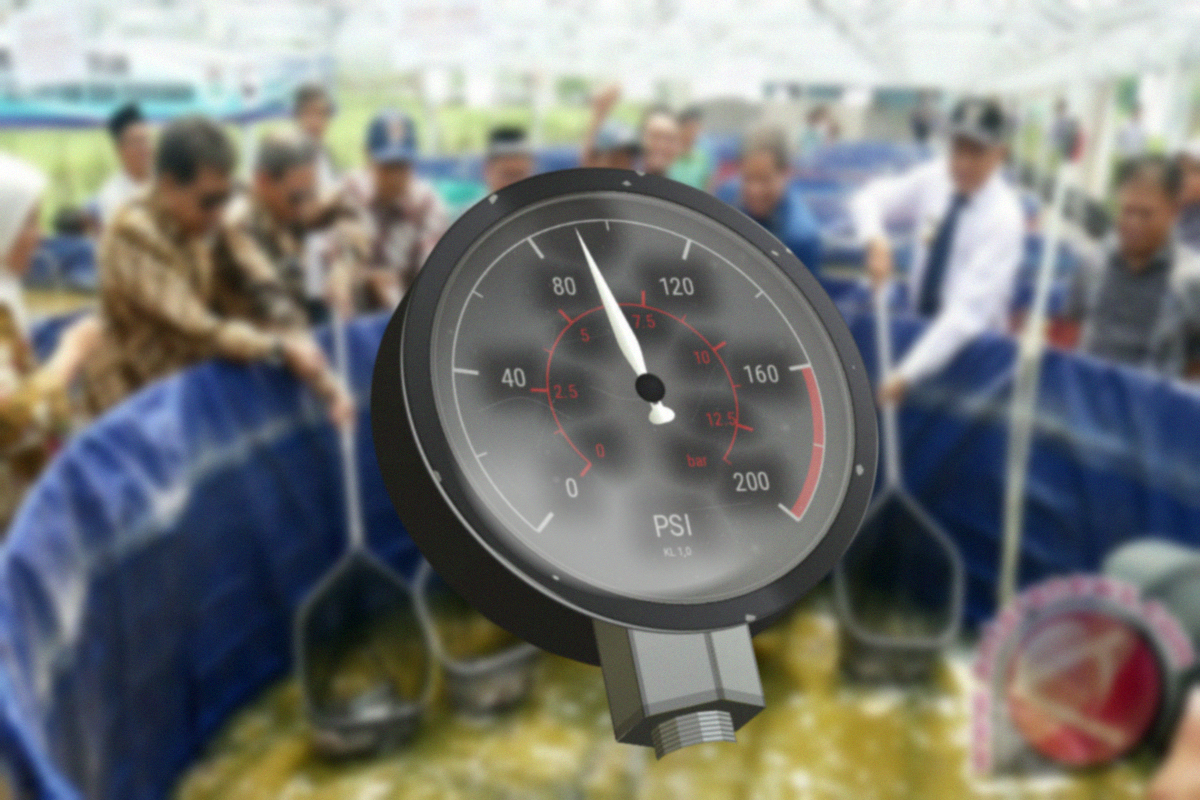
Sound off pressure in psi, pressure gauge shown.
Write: 90 psi
